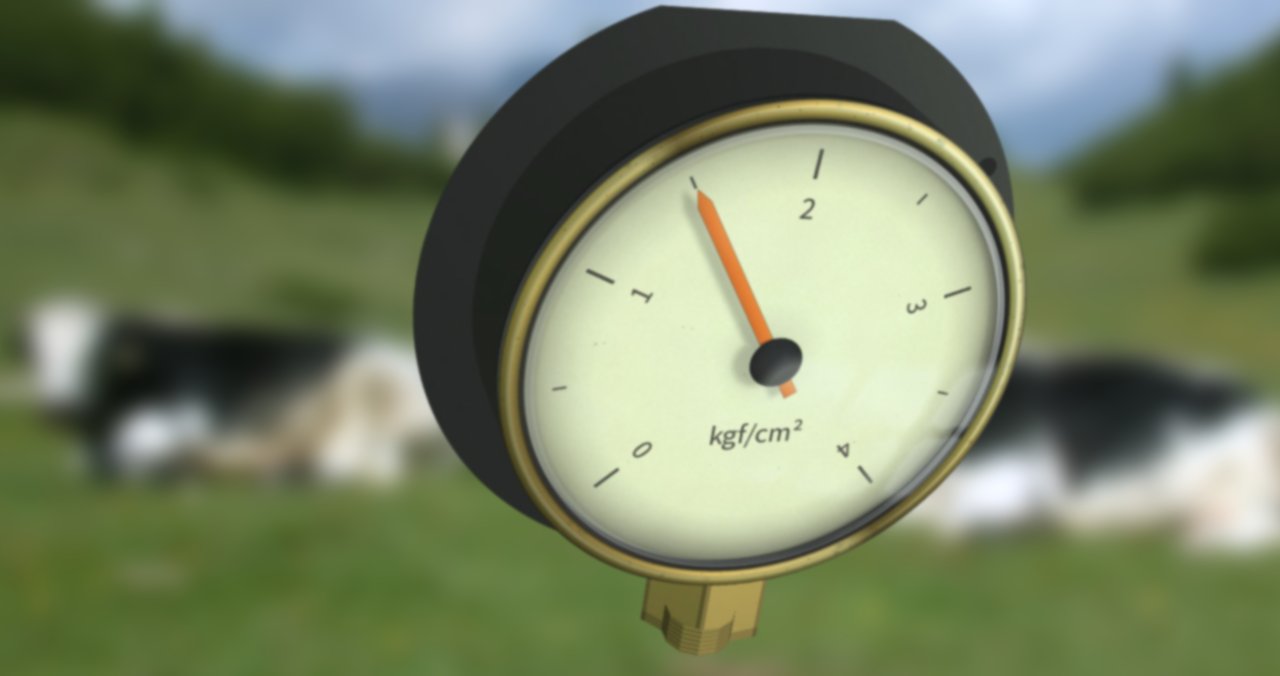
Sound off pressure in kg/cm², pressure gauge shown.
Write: 1.5 kg/cm²
